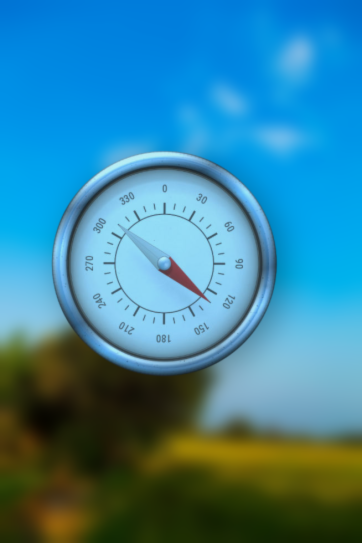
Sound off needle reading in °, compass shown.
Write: 130 °
